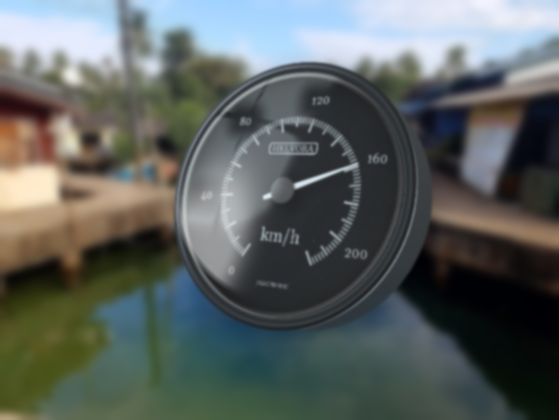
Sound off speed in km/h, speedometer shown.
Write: 160 km/h
